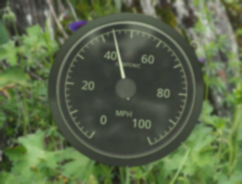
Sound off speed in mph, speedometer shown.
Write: 44 mph
